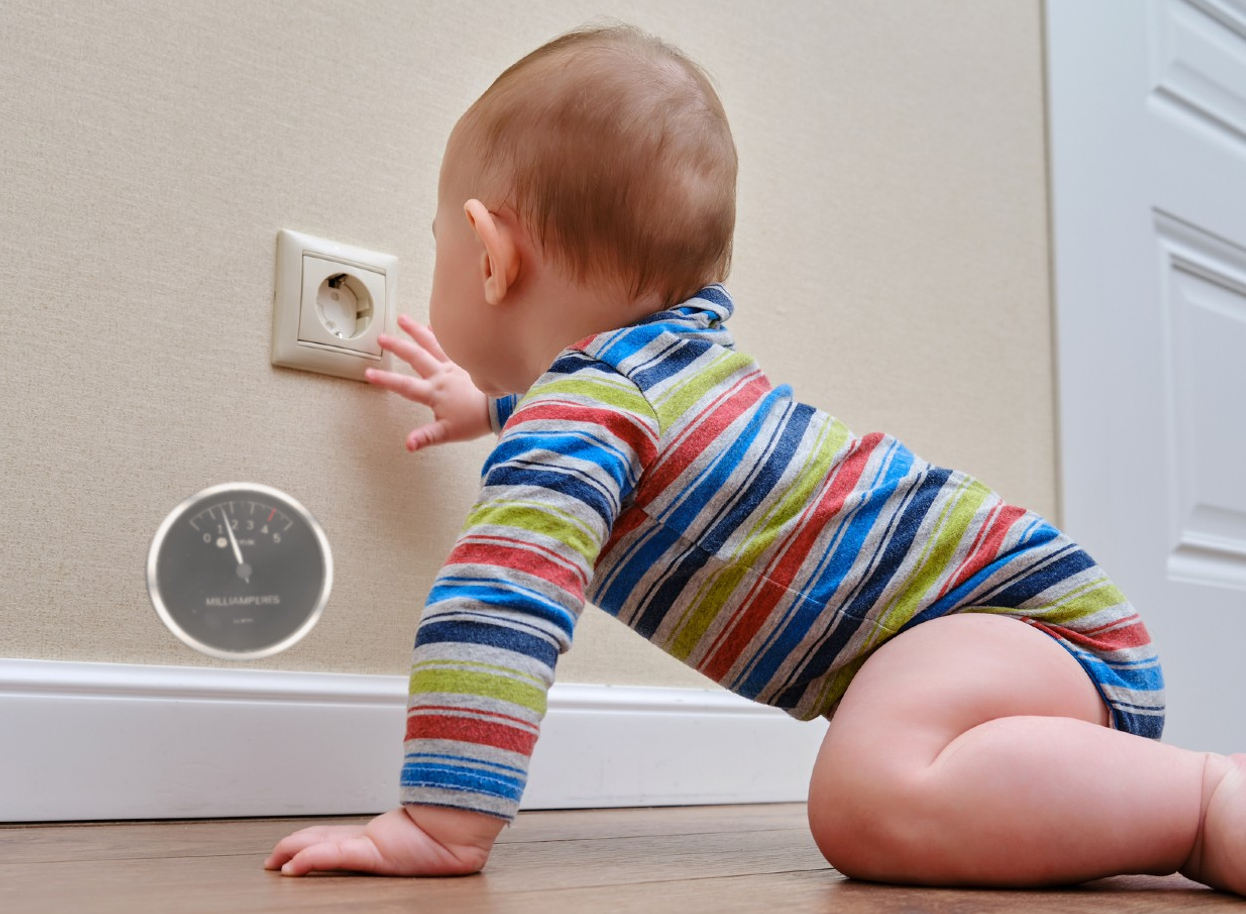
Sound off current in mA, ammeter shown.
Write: 1.5 mA
